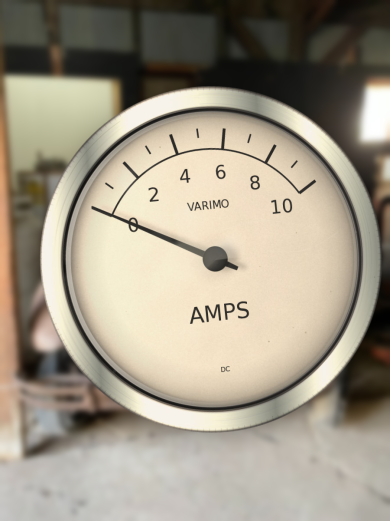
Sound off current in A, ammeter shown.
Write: 0 A
